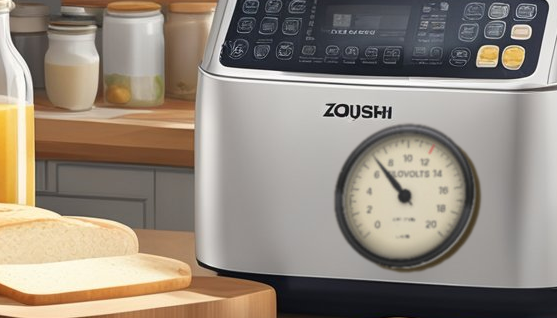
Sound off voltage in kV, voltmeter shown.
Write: 7 kV
